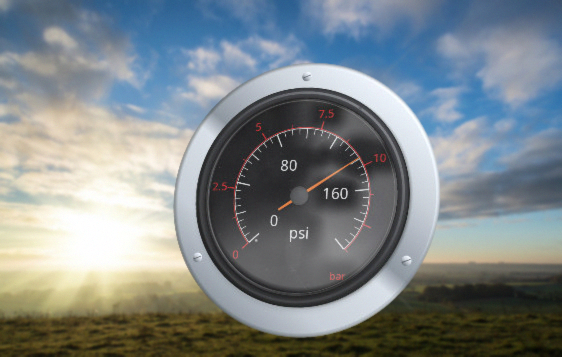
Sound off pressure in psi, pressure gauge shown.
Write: 140 psi
